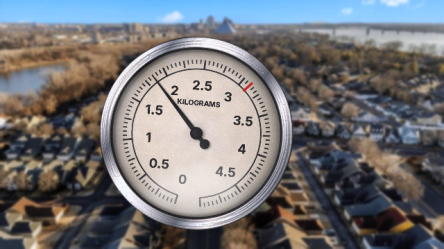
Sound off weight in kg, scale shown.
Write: 1.85 kg
